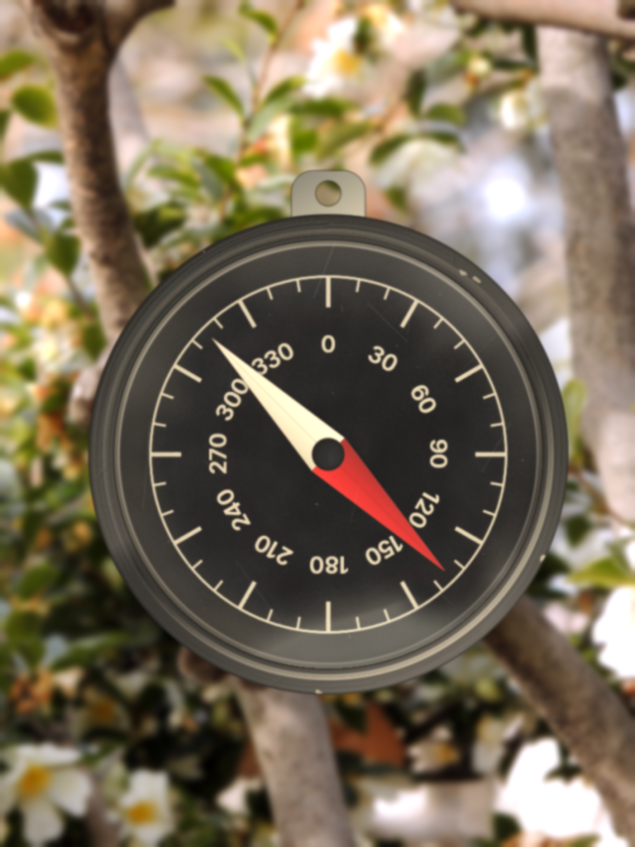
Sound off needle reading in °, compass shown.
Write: 135 °
